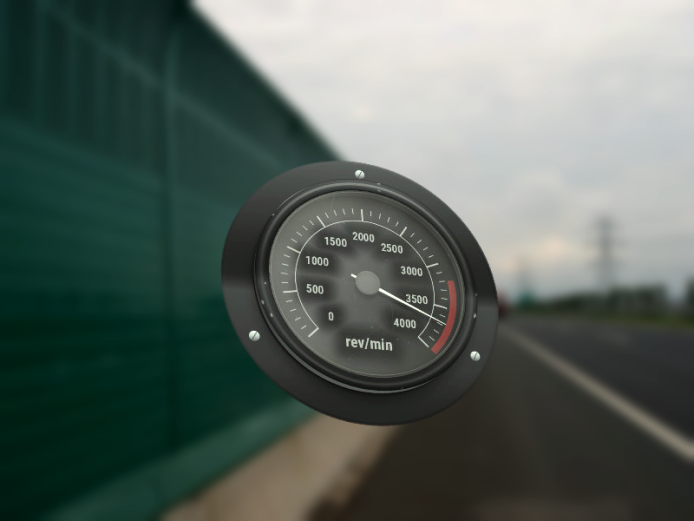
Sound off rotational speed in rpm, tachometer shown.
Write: 3700 rpm
